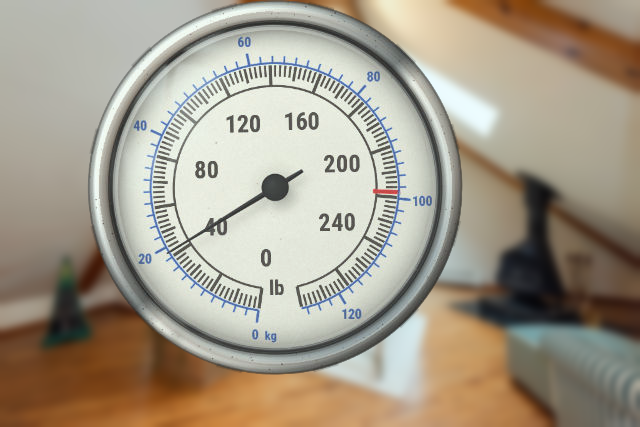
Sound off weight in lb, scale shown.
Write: 42 lb
